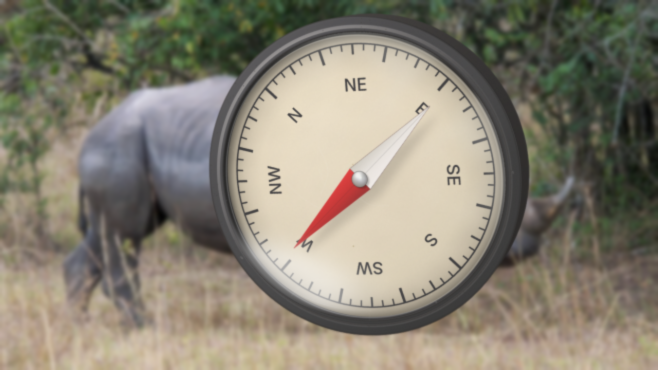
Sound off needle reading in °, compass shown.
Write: 272.5 °
